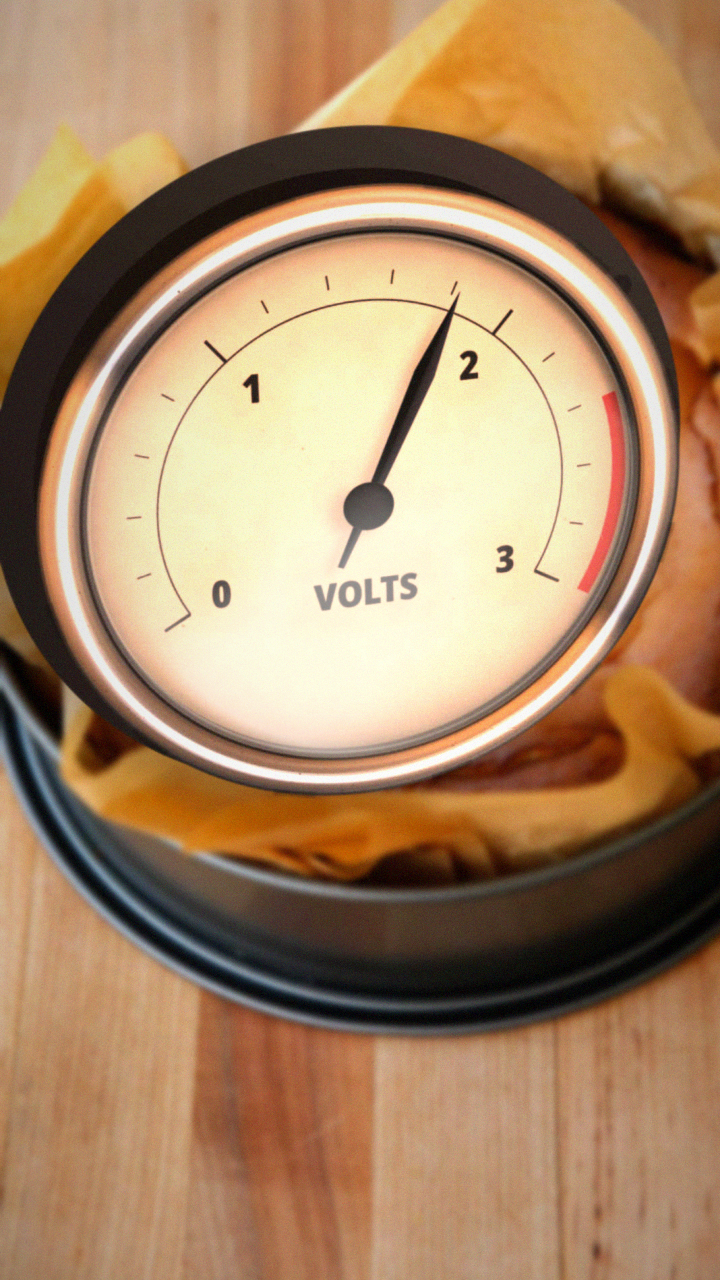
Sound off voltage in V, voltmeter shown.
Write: 1.8 V
